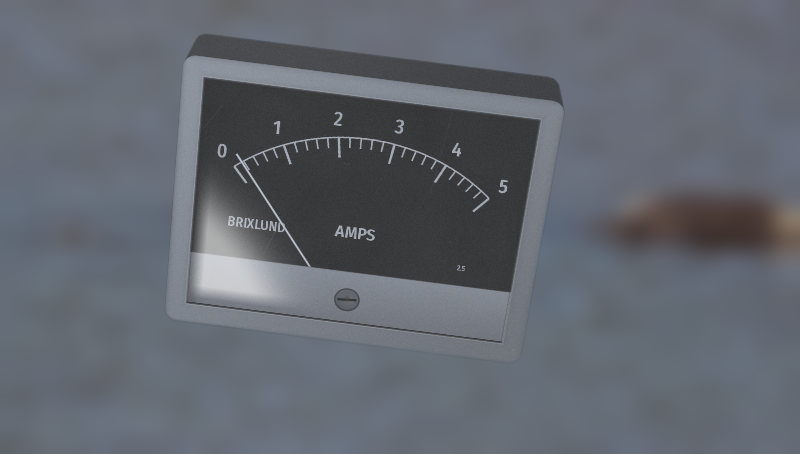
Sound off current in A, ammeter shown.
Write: 0.2 A
